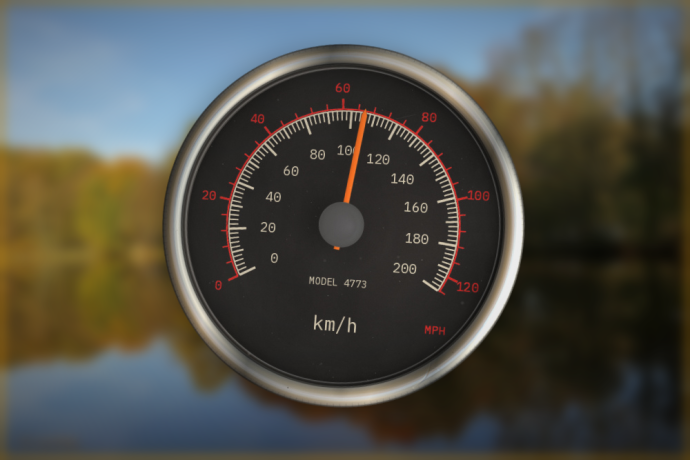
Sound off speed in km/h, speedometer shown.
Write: 106 km/h
